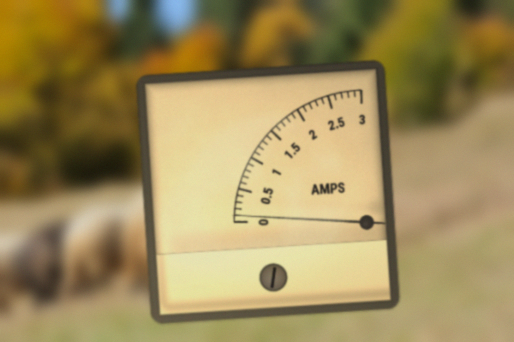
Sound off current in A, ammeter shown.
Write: 0.1 A
